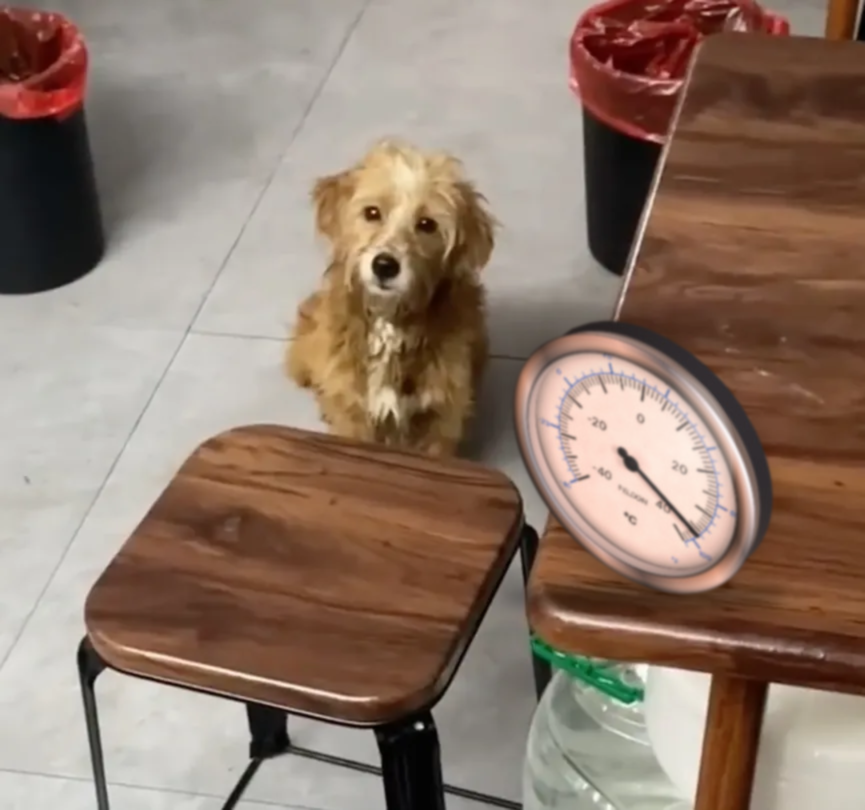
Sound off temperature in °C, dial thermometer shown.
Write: 35 °C
